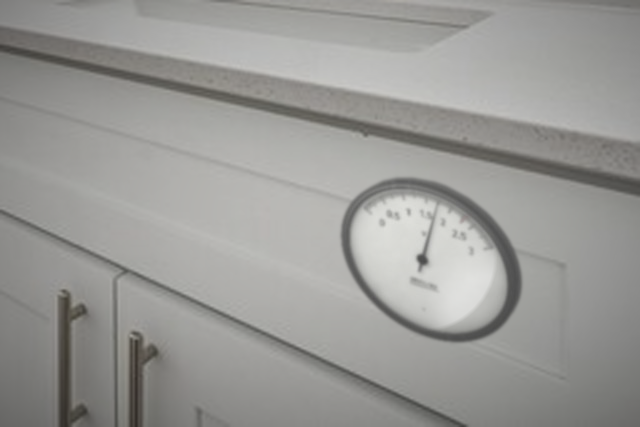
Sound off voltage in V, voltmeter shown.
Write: 1.75 V
